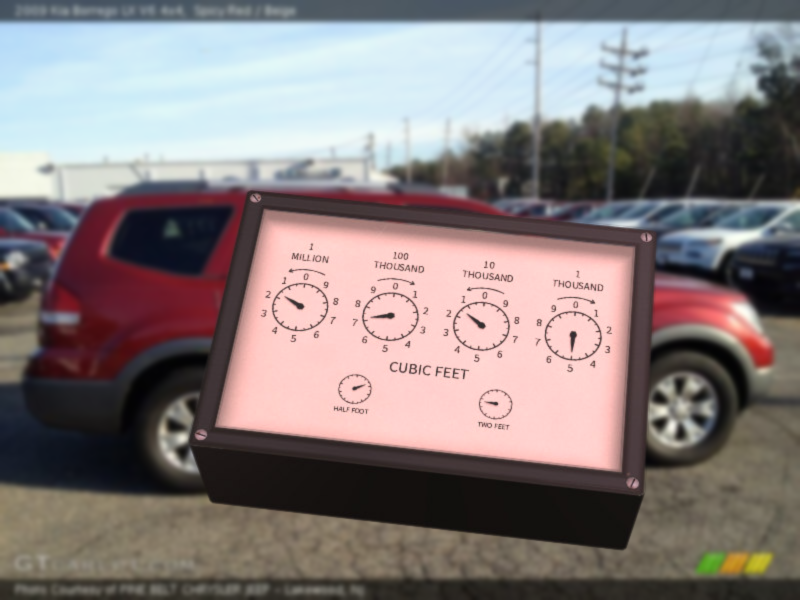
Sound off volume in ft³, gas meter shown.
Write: 171500 ft³
